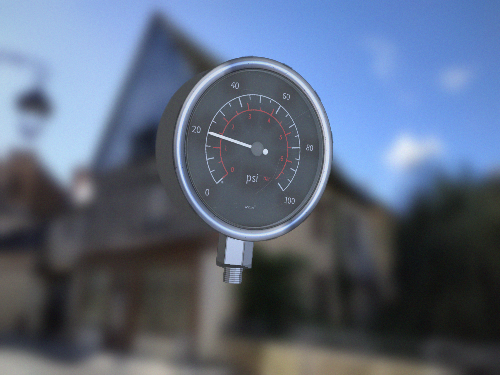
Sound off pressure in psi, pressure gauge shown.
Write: 20 psi
